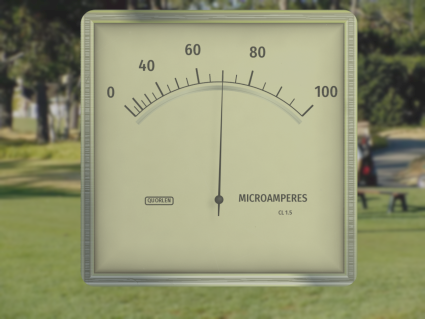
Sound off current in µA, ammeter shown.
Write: 70 µA
